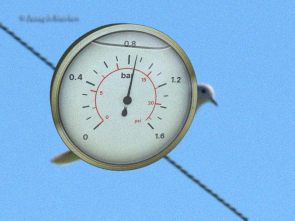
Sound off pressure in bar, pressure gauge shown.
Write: 0.85 bar
